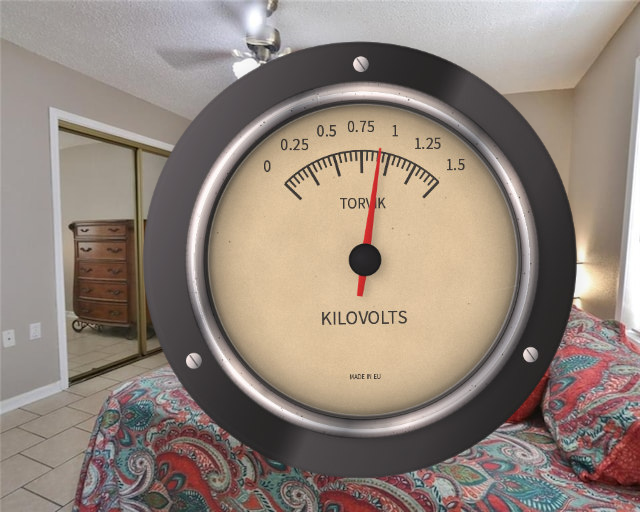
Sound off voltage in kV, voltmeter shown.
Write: 0.9 kV
